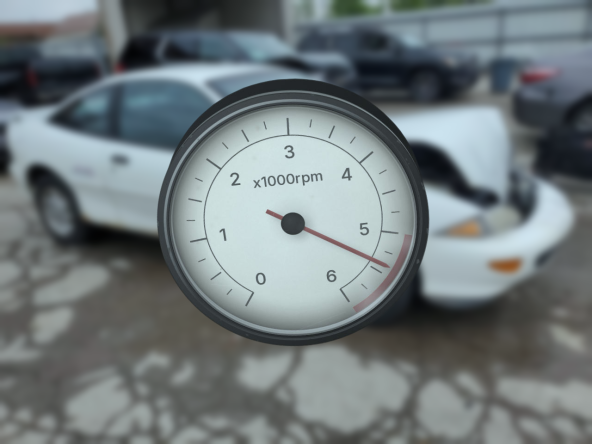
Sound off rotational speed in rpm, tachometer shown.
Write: 5375 rpm
